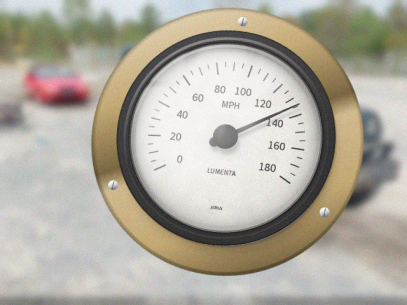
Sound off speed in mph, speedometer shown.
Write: 135 mph
